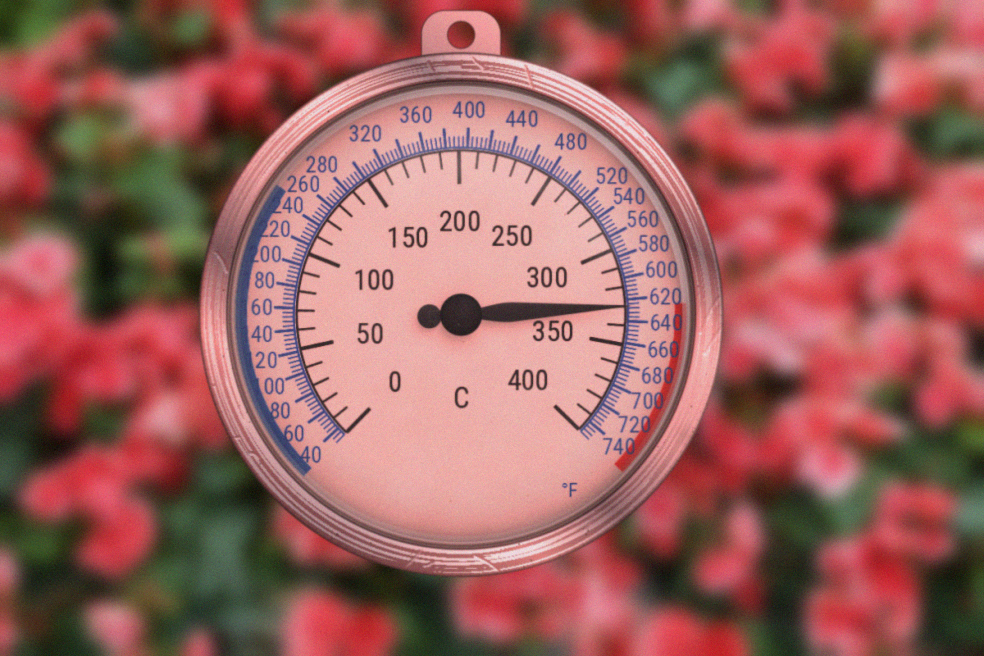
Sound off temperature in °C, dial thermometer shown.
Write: 330 °C
